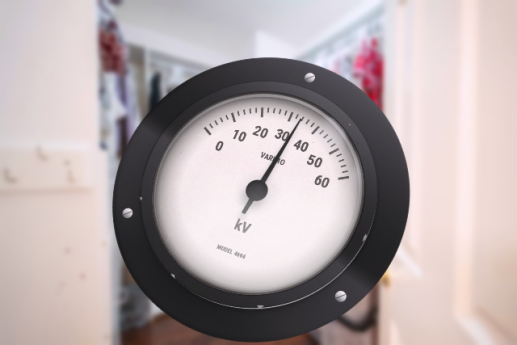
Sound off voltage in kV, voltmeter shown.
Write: 34 kV
